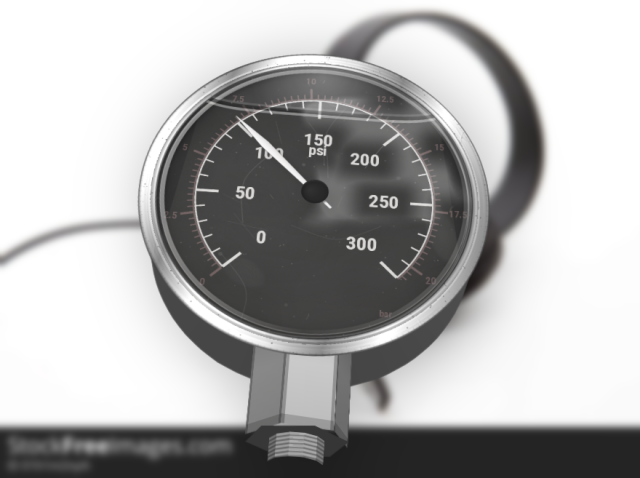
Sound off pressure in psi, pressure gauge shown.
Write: 100 psi
